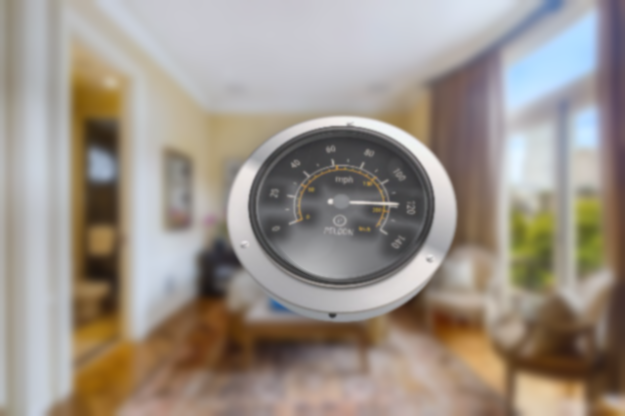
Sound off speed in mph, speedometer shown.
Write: 120 mph
